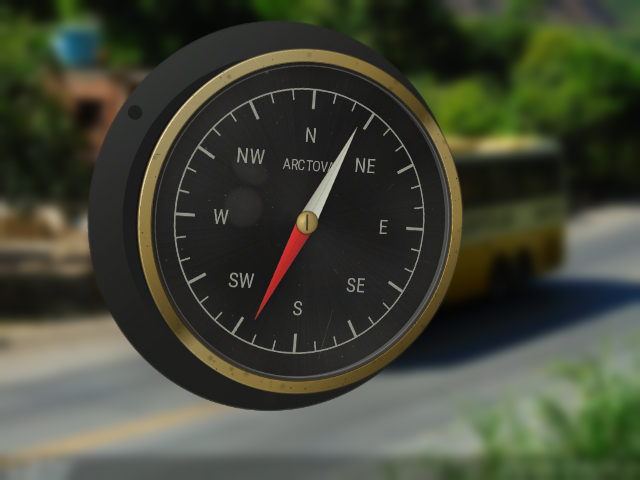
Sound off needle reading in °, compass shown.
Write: 205 °
